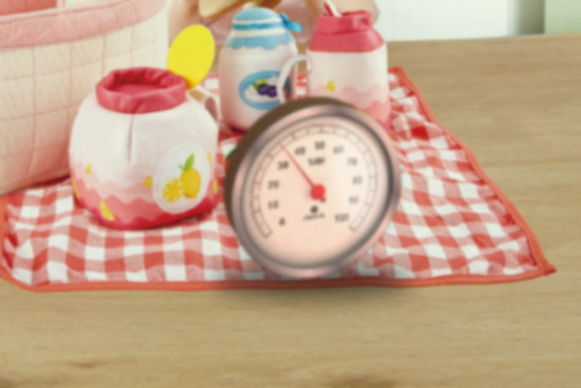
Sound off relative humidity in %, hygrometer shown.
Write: 35 %
